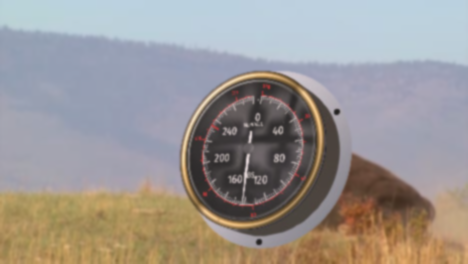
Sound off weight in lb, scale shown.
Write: 140 lb
